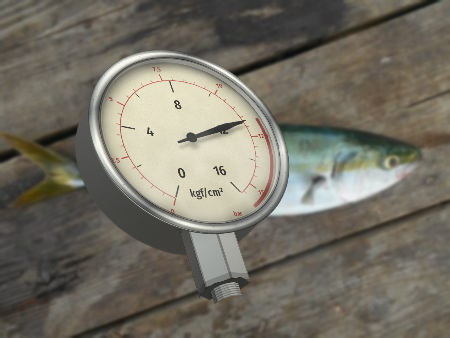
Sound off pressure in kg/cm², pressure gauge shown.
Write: 12 kg/cm²
